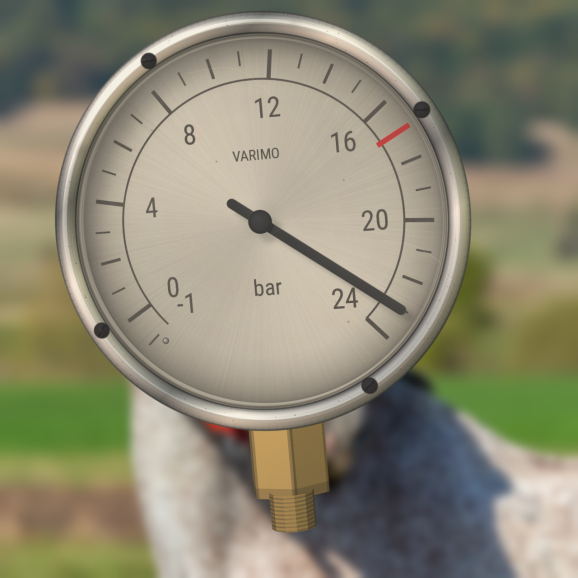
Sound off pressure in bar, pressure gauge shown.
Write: 23 bar
